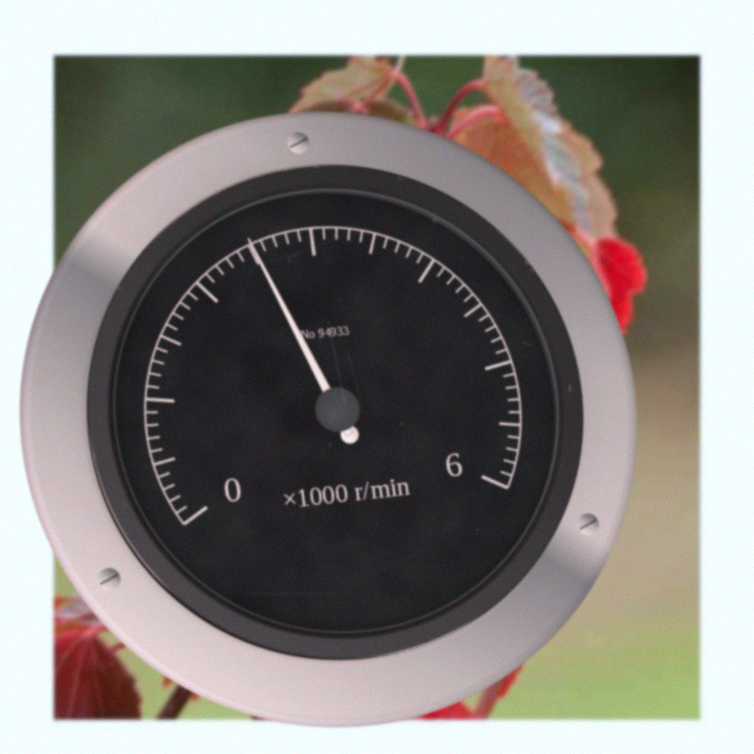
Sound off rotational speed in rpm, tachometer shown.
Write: 2500 rpm
